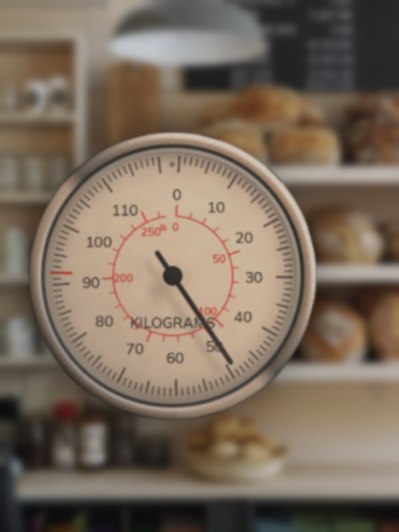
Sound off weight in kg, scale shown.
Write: 49 kg
